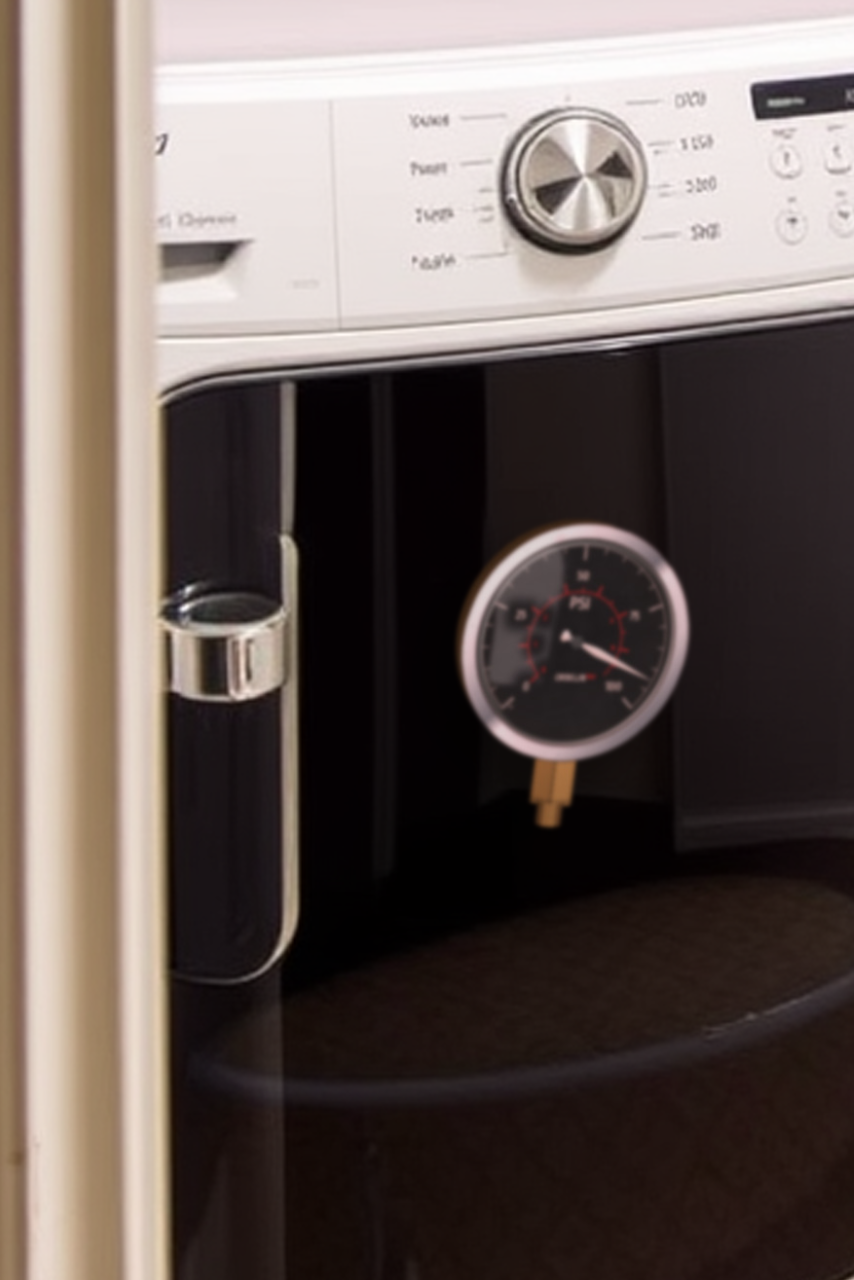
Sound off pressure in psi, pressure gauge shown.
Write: 92.5 psi
